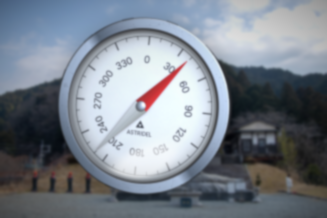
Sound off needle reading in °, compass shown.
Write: 40 °
